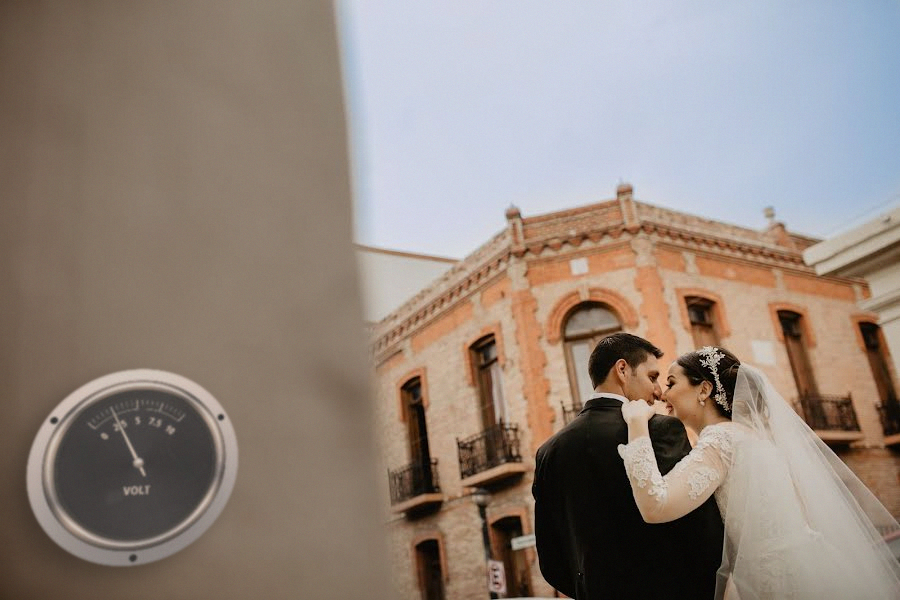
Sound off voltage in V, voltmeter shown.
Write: 2.5 V
